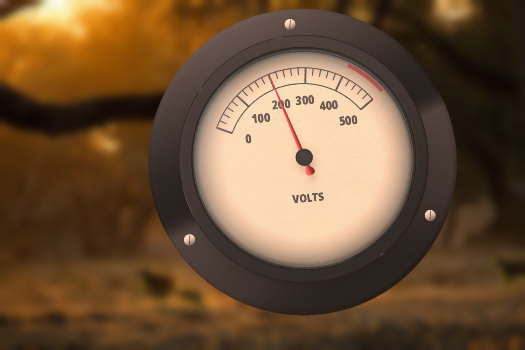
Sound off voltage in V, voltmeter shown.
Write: 200 V
